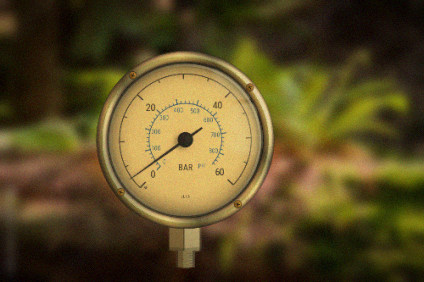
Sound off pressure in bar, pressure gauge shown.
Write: 2.5 bar
